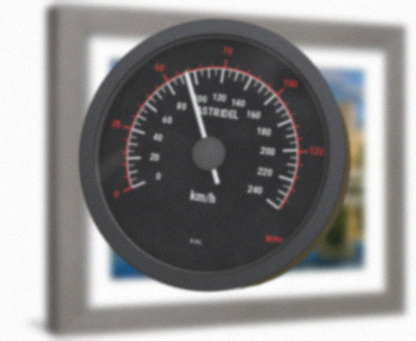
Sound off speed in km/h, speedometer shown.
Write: 95 km/h
